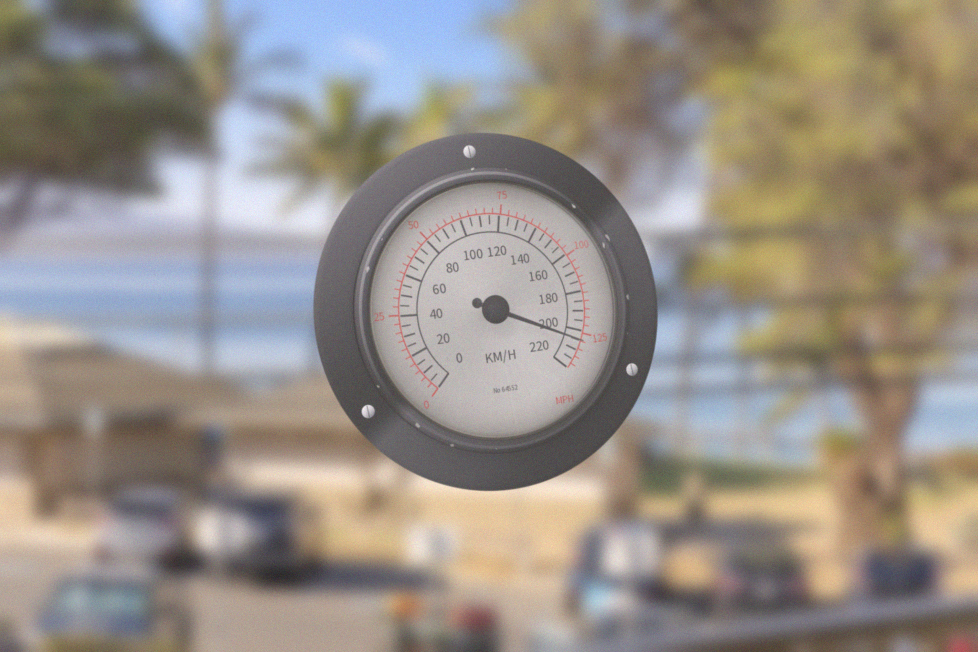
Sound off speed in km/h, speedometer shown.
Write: 205 km/h
